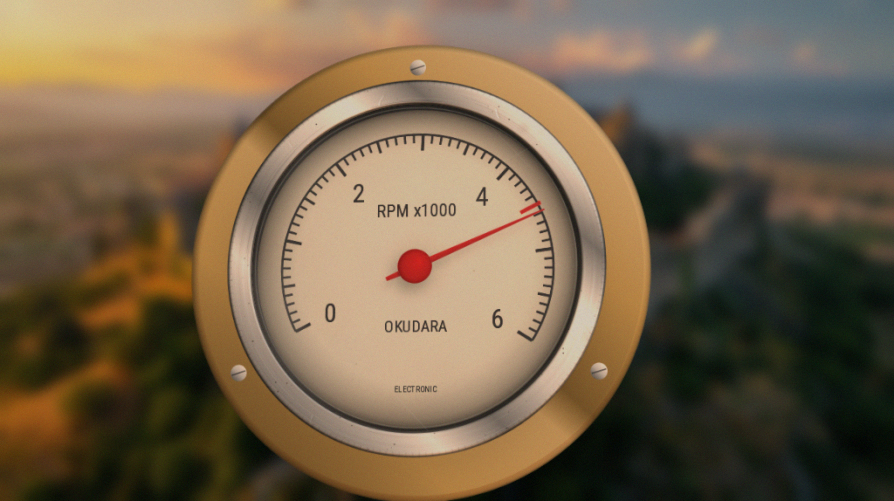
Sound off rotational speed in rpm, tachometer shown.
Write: 4600 rpm
